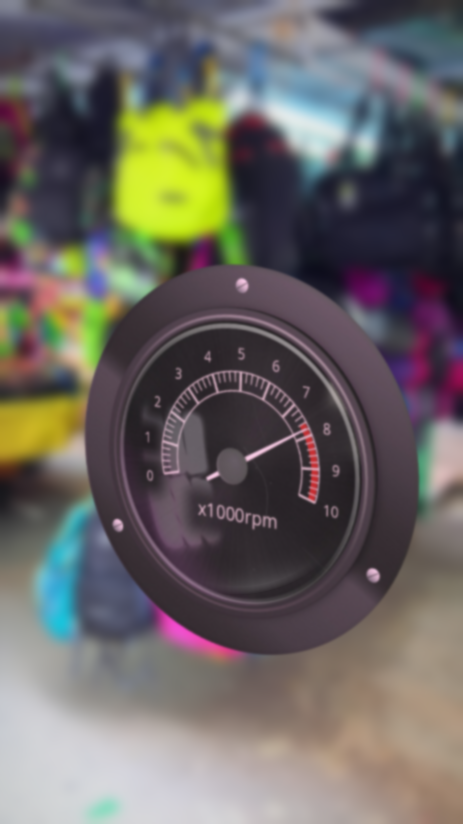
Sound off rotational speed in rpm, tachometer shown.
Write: 7800 rpm
